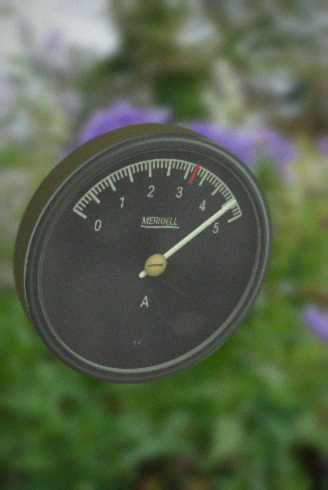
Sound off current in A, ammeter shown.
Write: 4.5 A
